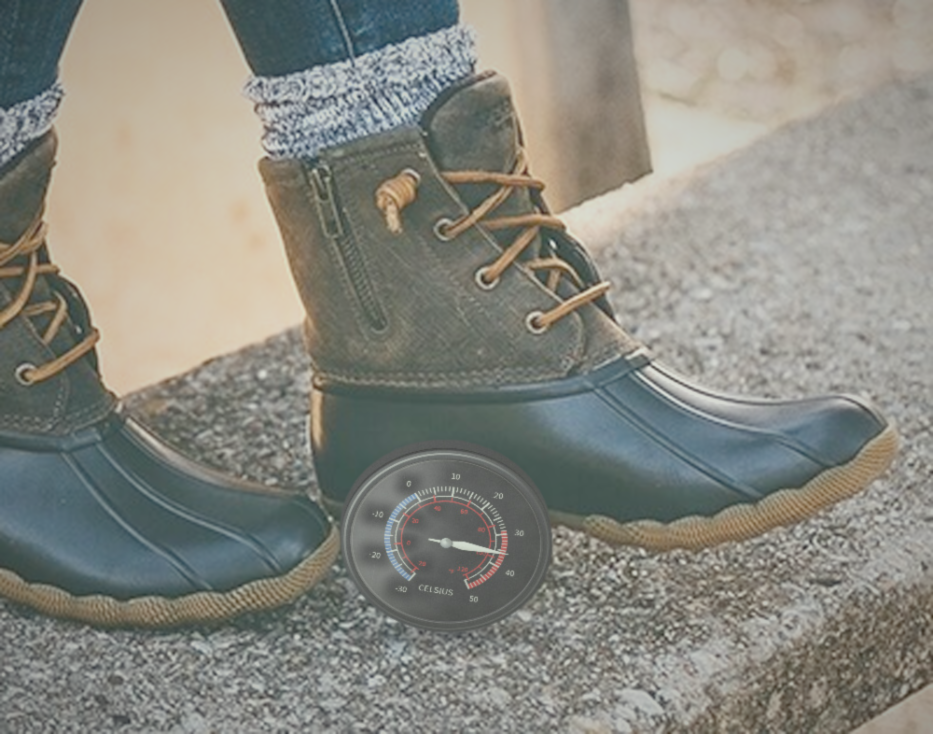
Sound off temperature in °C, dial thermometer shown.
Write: 35 °C
